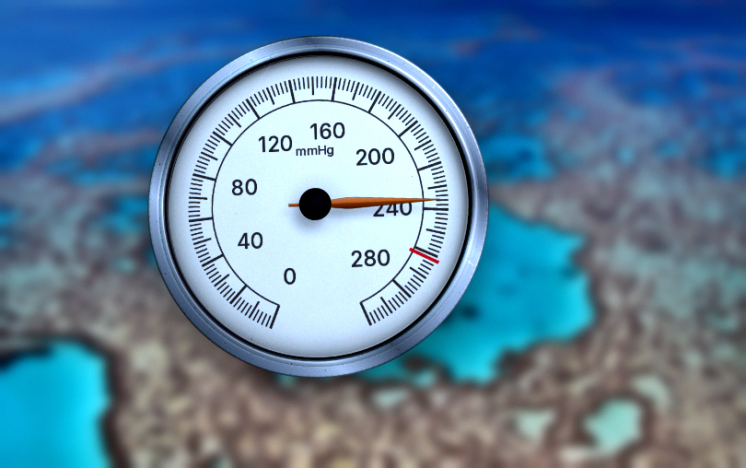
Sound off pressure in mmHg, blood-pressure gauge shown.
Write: 236 mmHg
